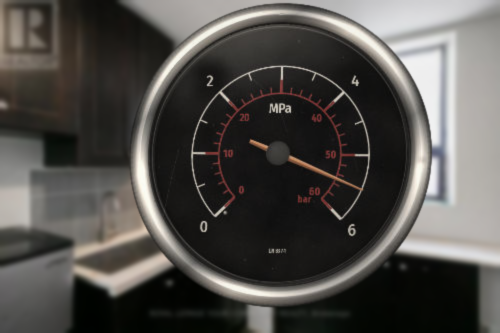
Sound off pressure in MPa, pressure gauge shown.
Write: 5.5 MPa
